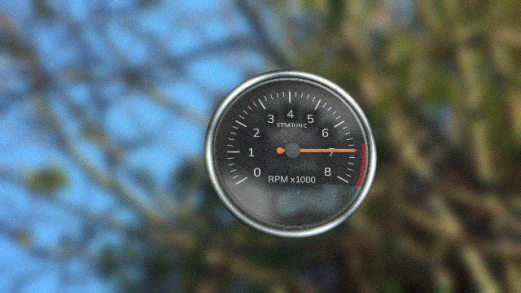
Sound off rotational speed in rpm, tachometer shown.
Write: 7000 rpm
